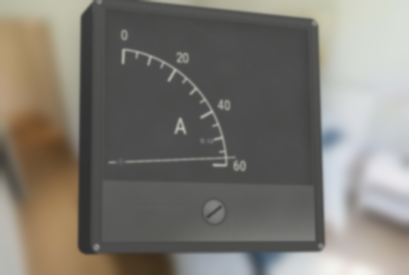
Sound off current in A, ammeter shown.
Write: 57.5 A
